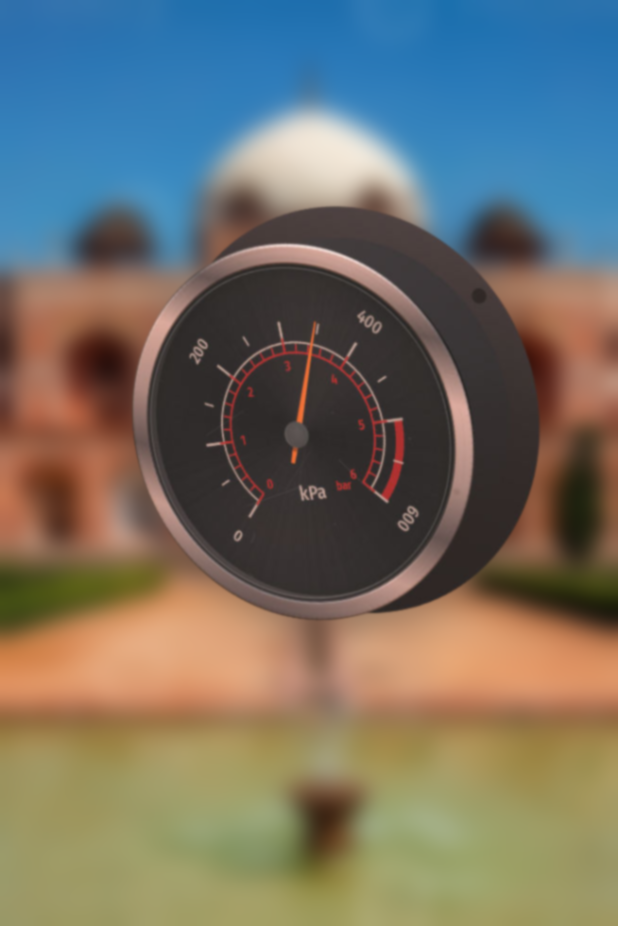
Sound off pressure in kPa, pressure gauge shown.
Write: 350 kPa
